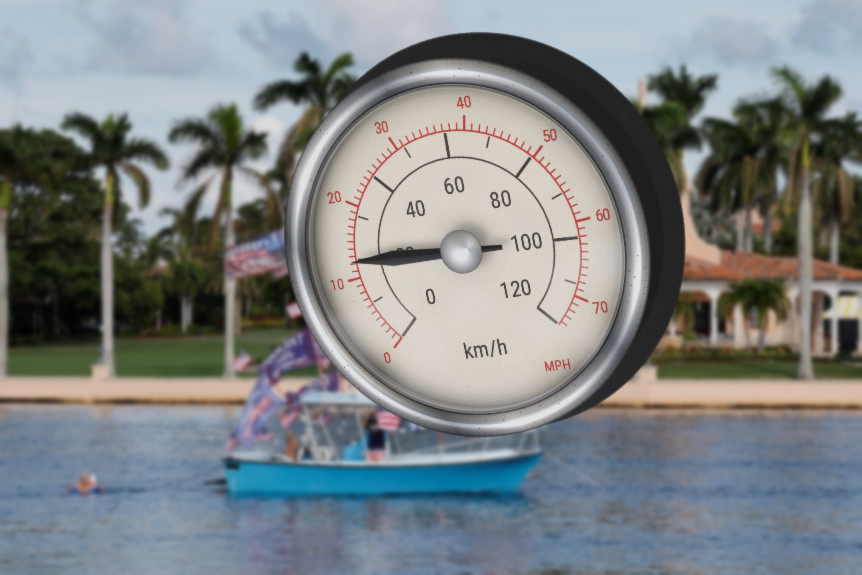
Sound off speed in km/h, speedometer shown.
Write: 20 km/h
